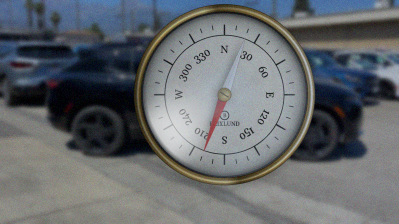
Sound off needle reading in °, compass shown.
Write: 200 °
